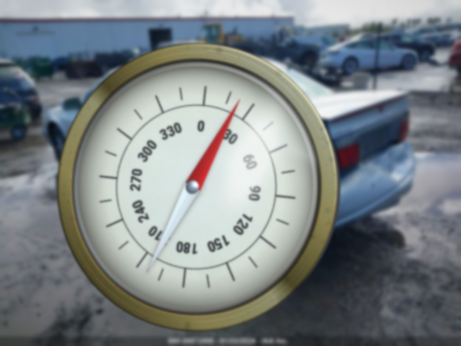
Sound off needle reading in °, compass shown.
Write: 22.5 °
